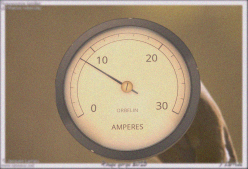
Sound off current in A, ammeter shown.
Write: 8 A
